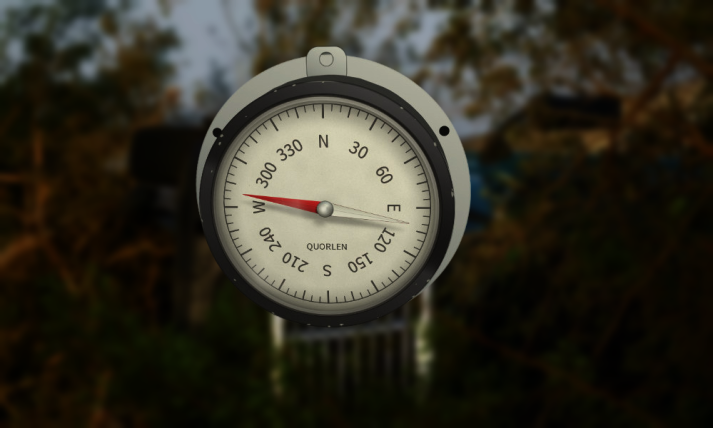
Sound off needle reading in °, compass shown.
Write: 280 °
